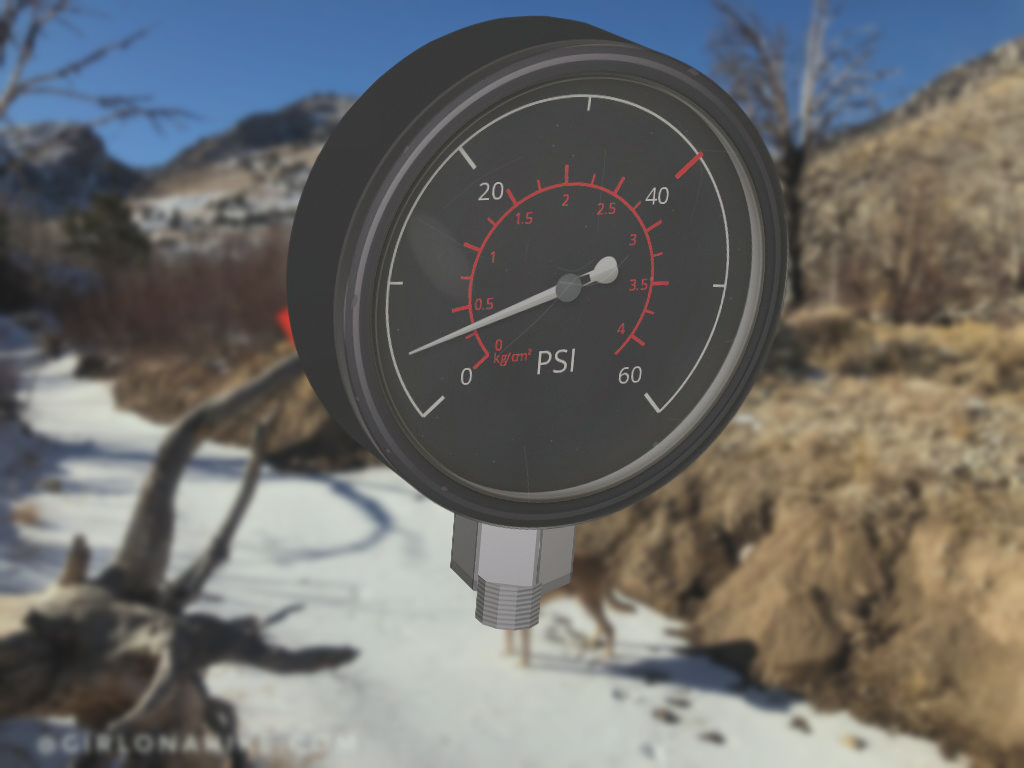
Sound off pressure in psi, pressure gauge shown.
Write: 5 psi
